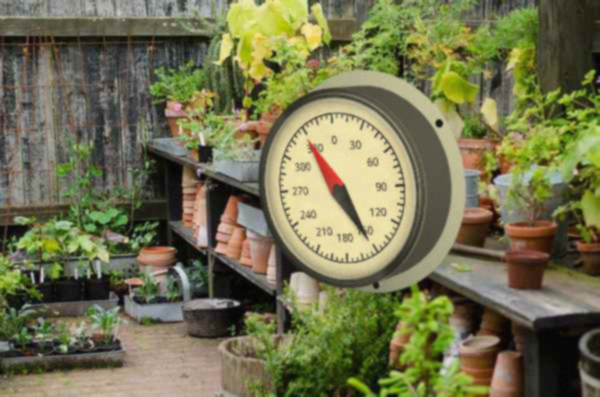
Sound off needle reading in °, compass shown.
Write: 330 °
